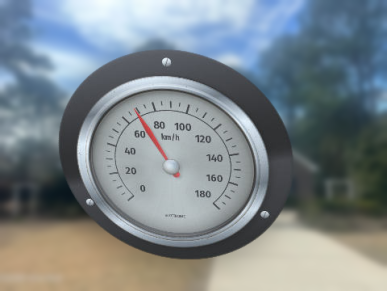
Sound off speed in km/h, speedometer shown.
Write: 70 km/h
